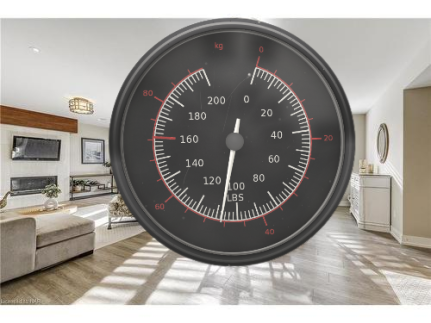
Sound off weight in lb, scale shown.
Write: 108 lb
